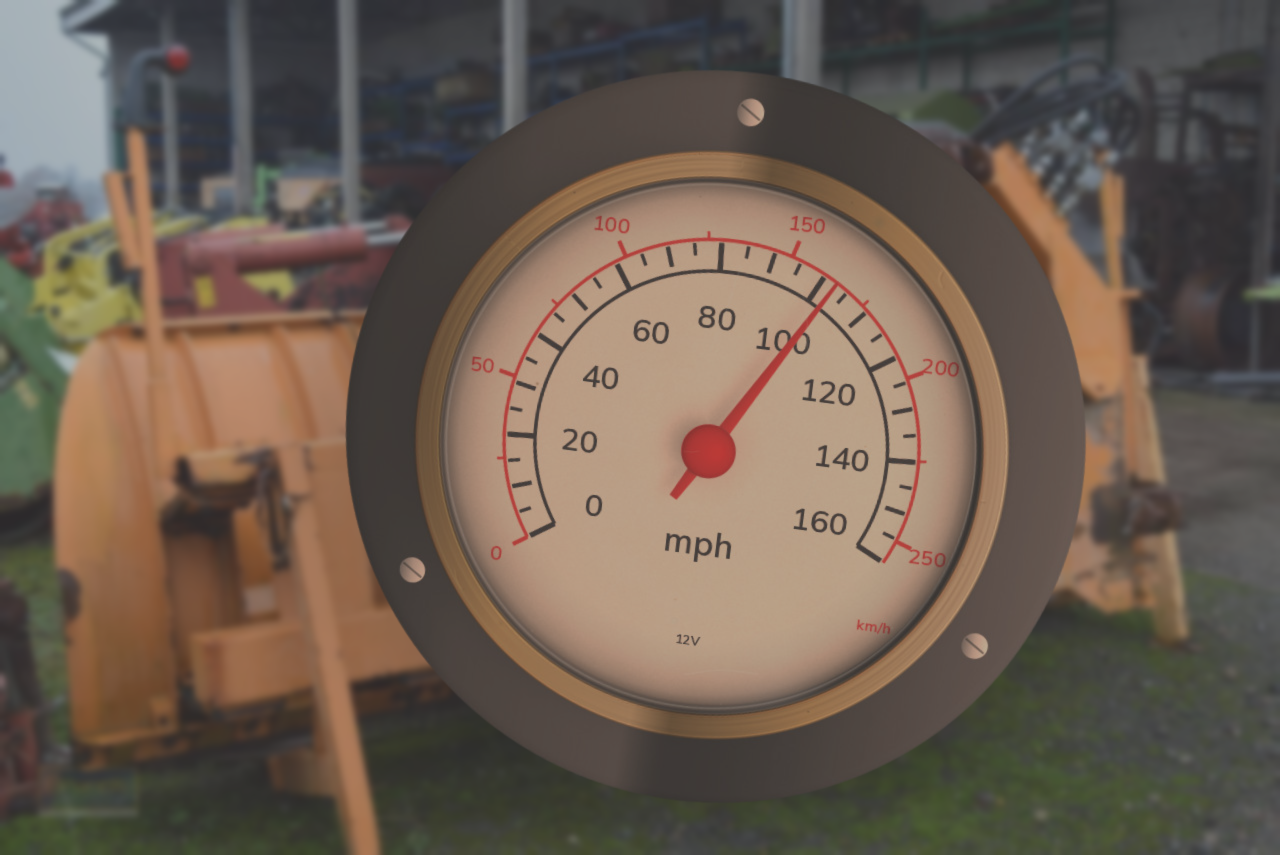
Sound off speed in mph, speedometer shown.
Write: 102.5 mph
